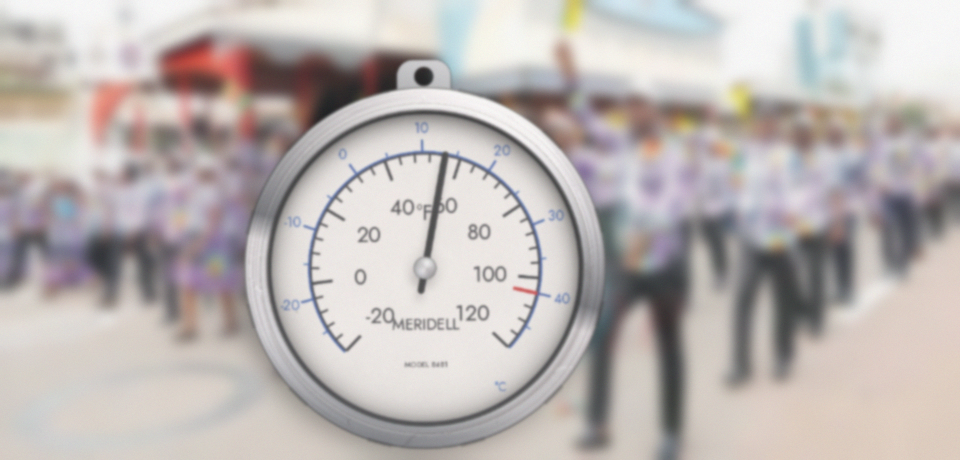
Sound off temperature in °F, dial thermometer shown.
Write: 56 °F
